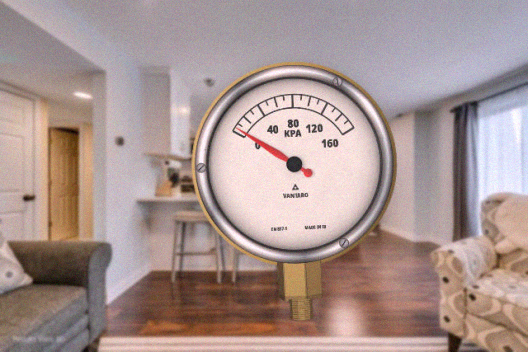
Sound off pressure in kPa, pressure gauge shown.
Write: 5 kPa
